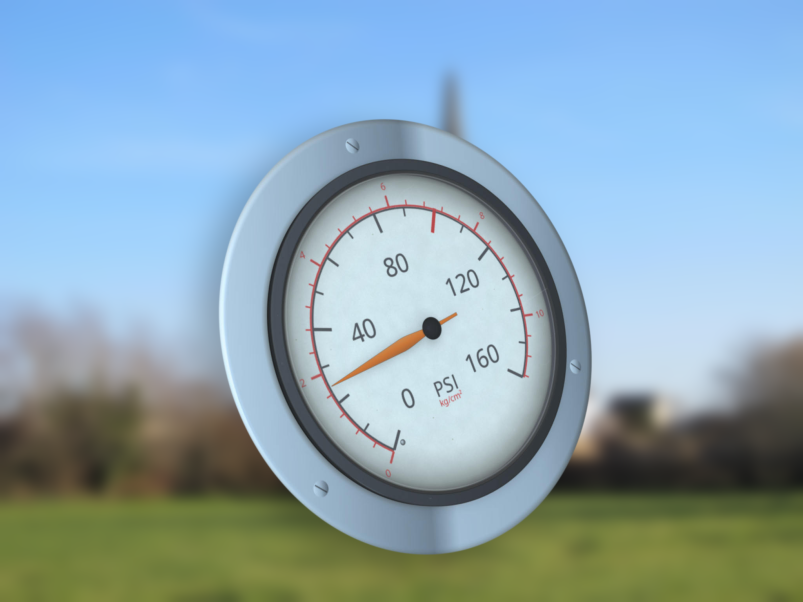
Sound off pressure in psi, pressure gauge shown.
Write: 25 psi
